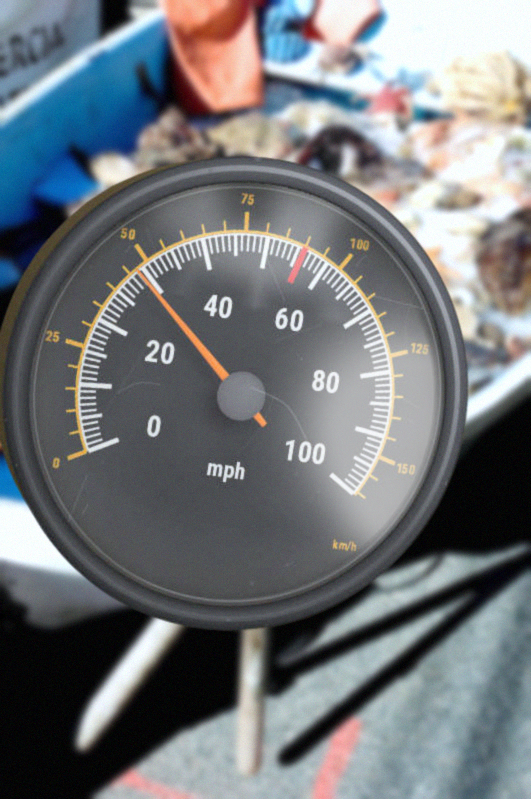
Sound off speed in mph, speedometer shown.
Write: 29 mph
